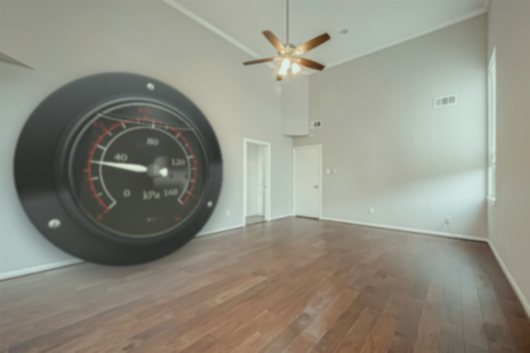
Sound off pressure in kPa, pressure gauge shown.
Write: 30 kPa
